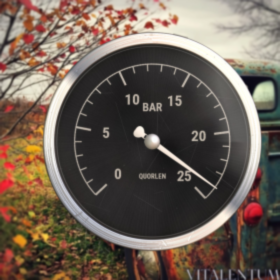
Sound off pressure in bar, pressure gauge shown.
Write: 24 bar
